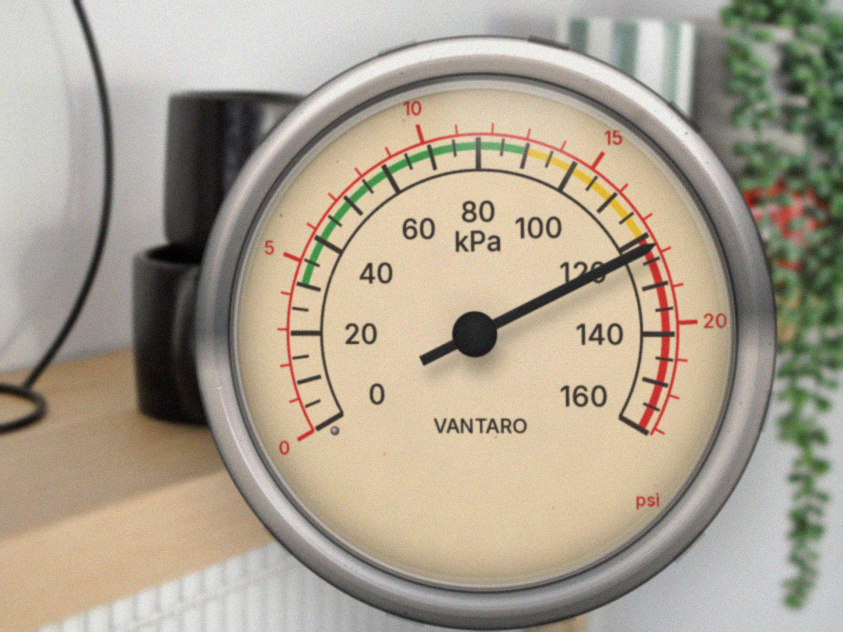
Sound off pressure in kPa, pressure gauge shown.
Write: 122.5 kPa
